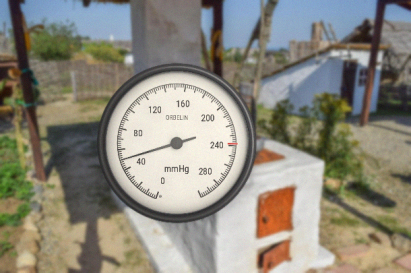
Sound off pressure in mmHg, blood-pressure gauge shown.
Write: 50 mmHg
